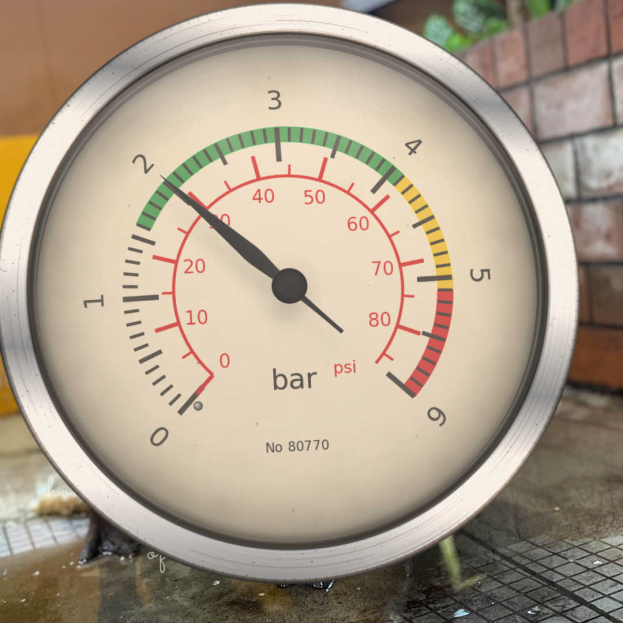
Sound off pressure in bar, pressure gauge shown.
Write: 2 bar
